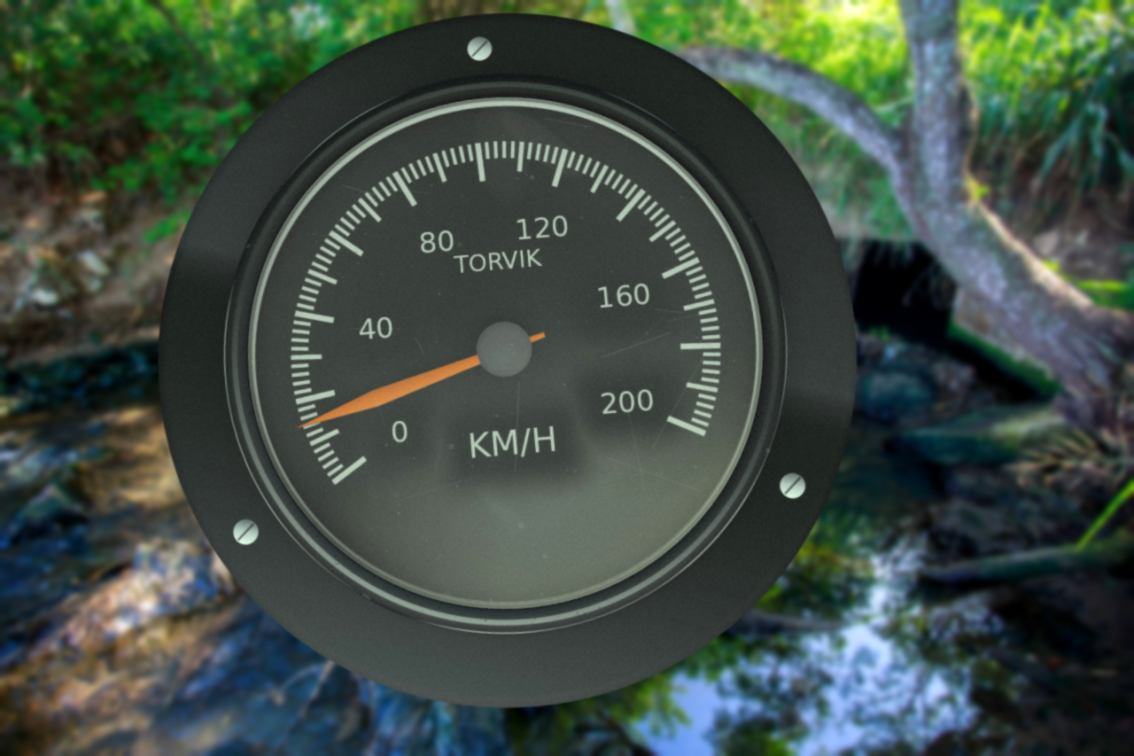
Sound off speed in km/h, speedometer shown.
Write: 14 km/h
